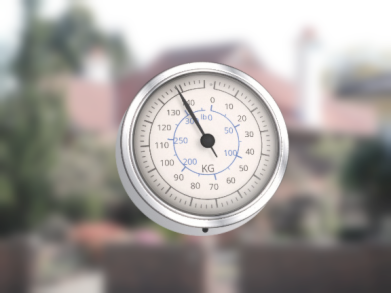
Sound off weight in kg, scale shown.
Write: 138 kg
